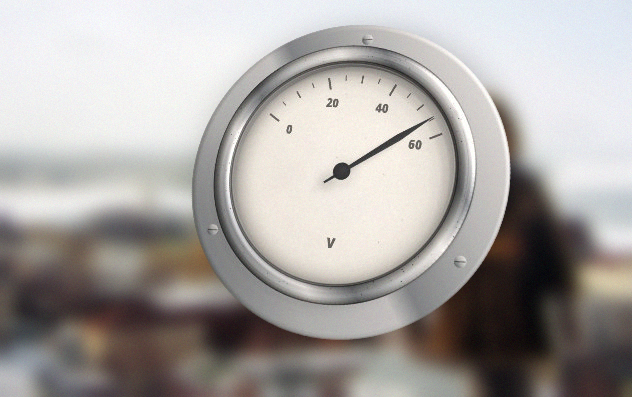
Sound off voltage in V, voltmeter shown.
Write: 55 V
